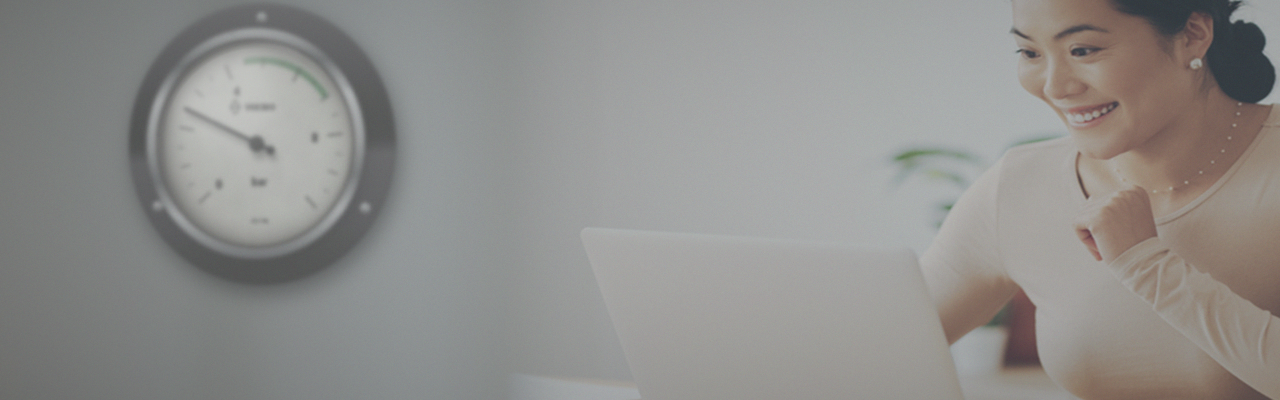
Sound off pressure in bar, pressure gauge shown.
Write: 2.5 bar
